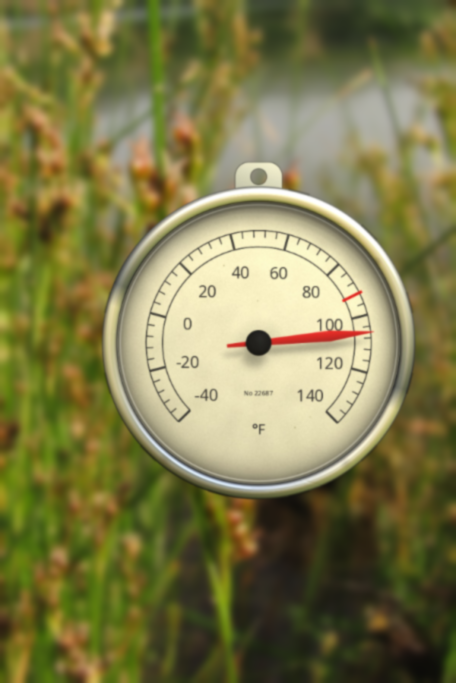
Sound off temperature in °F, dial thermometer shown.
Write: 106 °F
